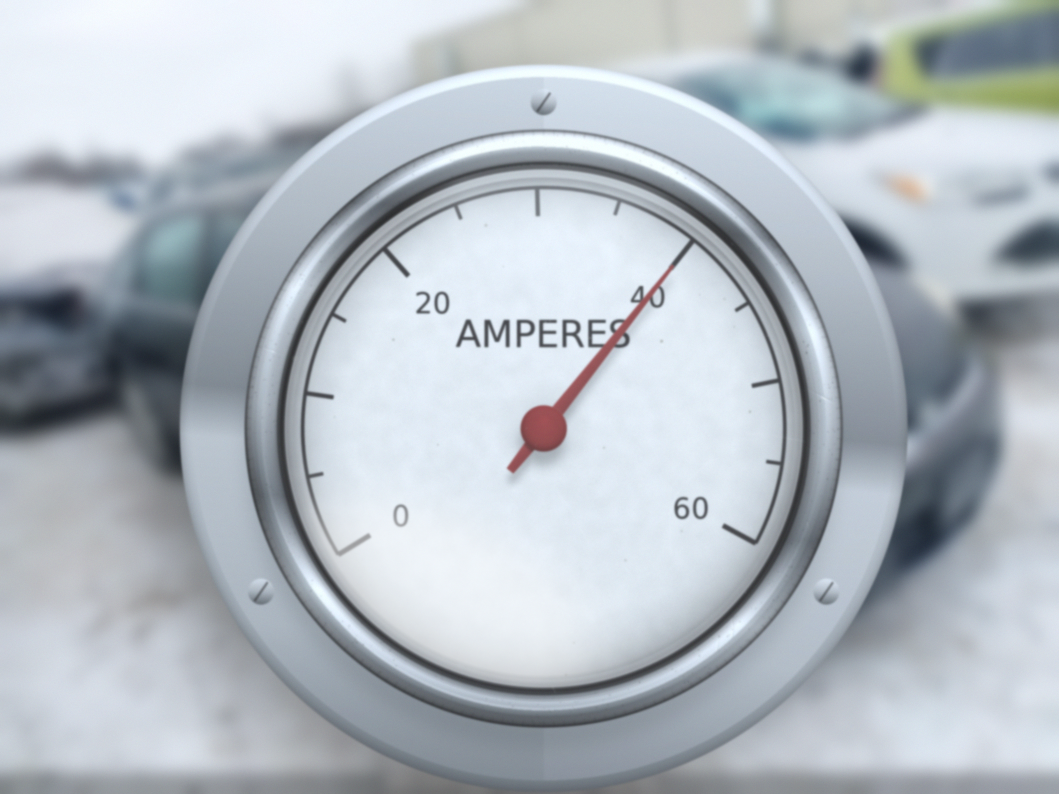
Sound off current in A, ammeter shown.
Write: 40 A
